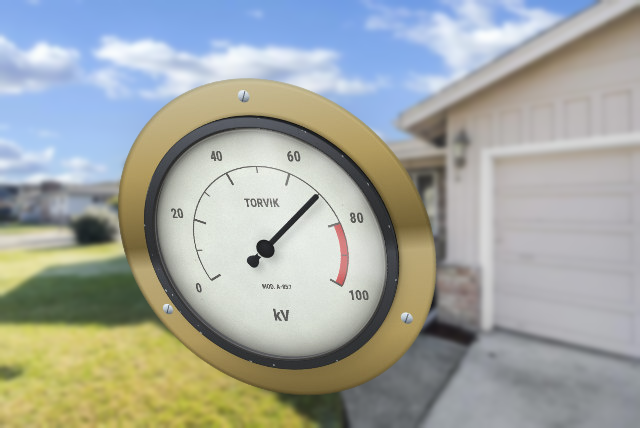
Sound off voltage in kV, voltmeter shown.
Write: 70 kV
